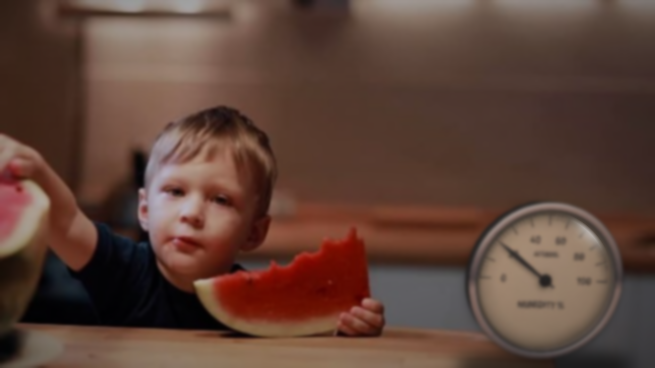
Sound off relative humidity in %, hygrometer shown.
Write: 20 %
